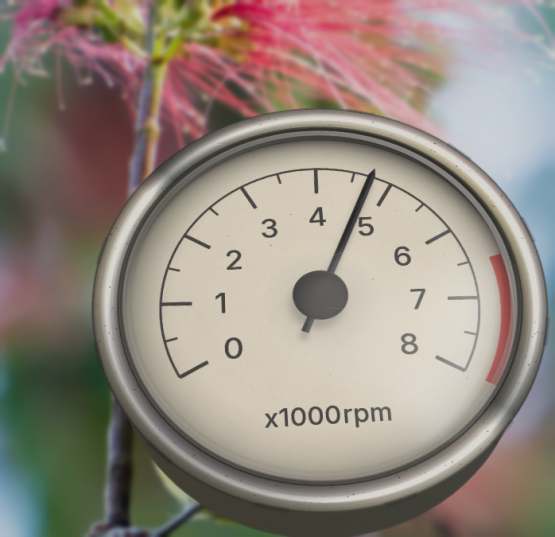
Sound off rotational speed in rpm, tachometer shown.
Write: 4750 rpm
